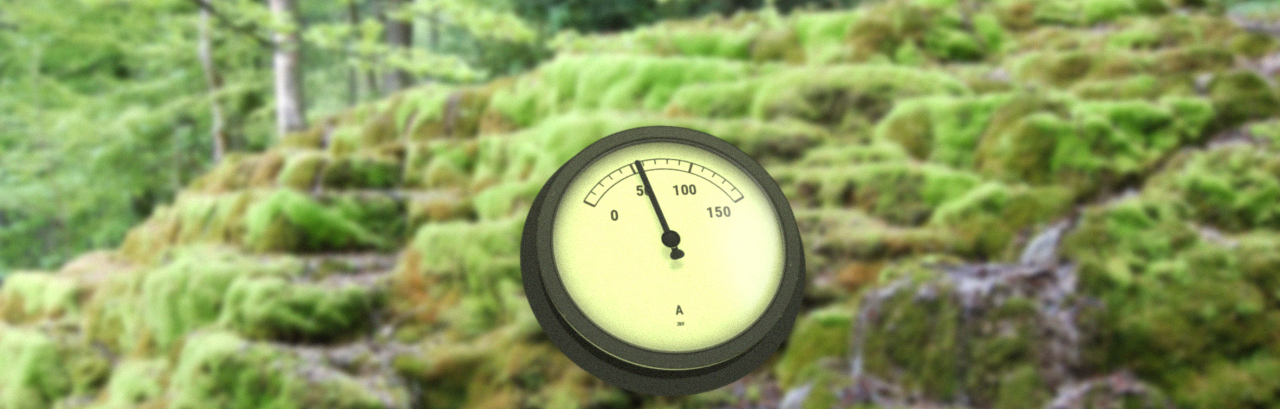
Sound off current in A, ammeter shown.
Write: 55 A
